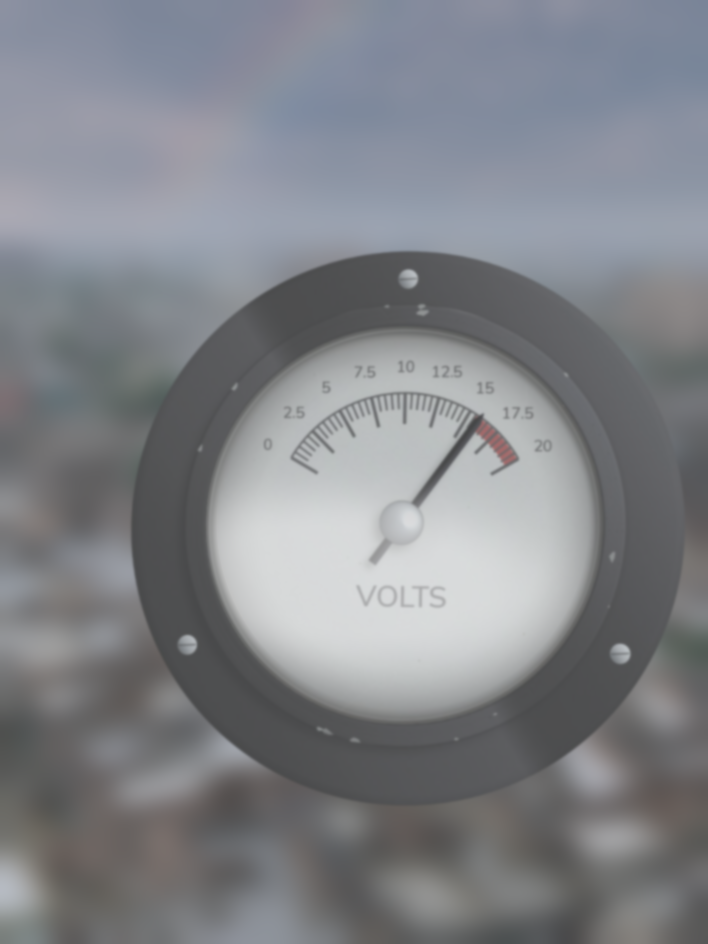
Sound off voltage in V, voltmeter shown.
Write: 16 V
